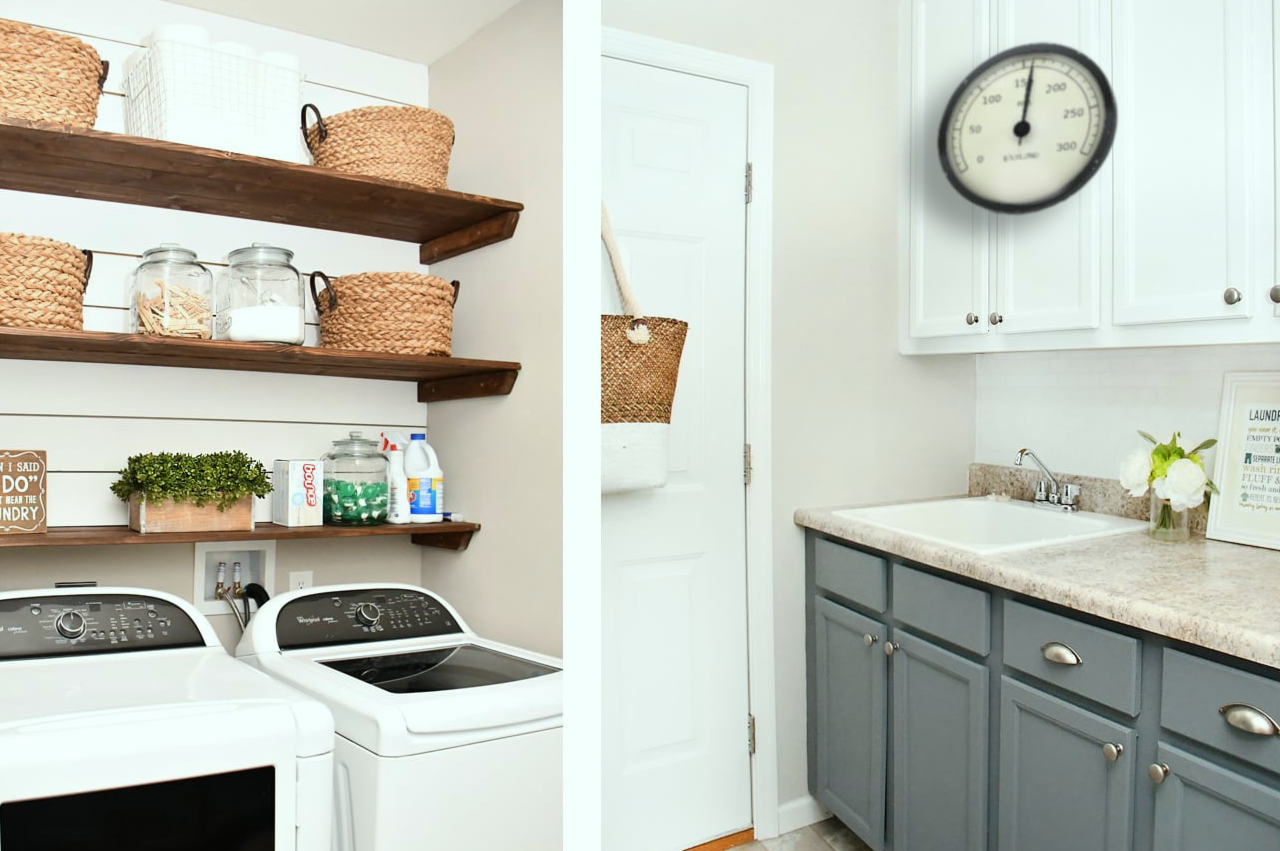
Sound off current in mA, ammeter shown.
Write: 160 mA
